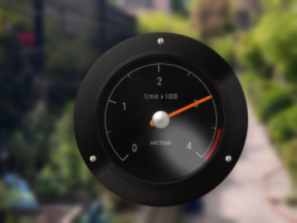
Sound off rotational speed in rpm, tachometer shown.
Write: 3000 rpm
